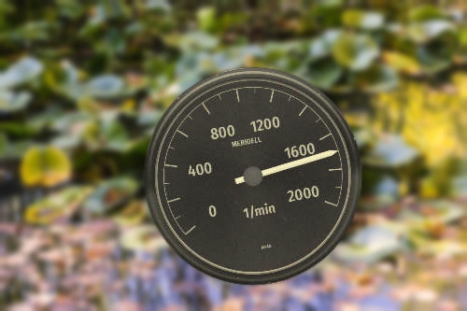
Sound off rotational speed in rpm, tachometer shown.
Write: 1700 rpm
